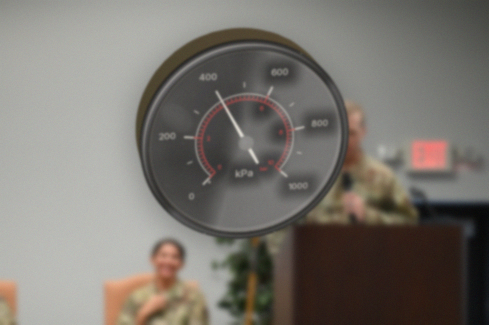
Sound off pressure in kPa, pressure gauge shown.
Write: 400 kPa
